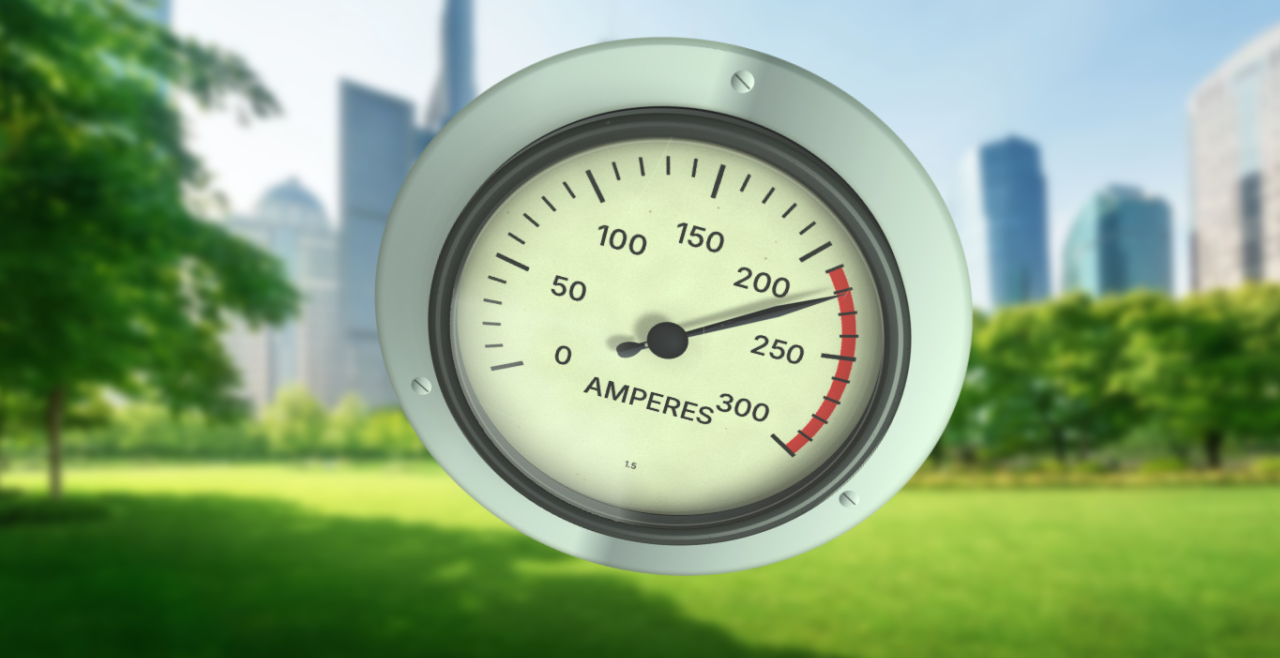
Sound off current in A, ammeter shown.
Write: 220 A
